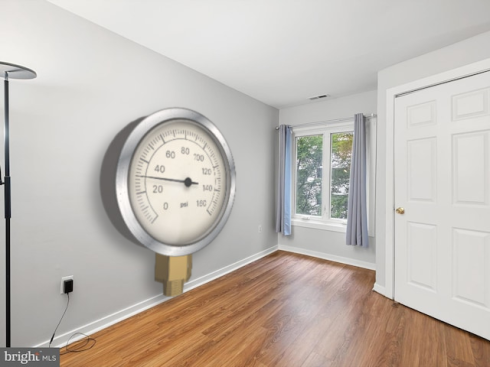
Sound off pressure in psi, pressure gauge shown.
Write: 30 psi
